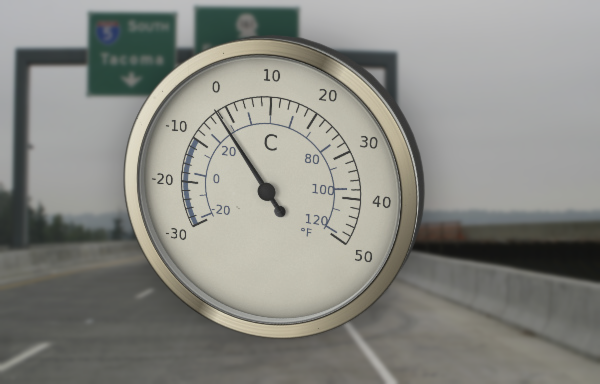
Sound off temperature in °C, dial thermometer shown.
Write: -2 °C
